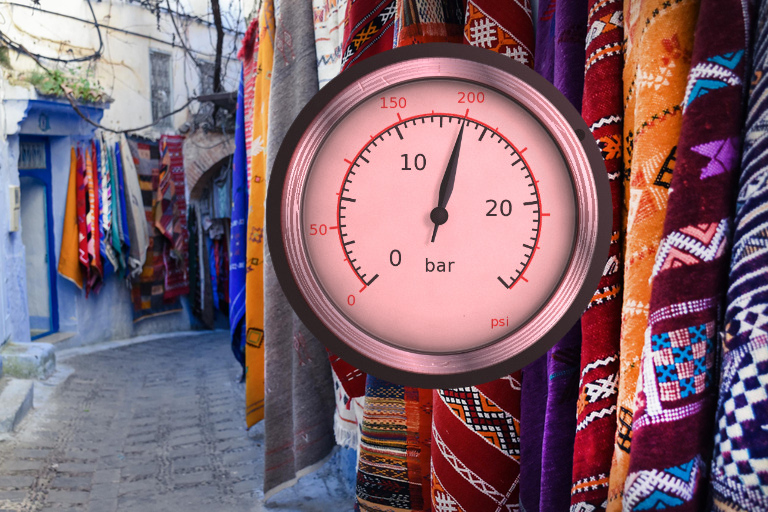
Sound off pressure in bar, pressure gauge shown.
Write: 13.75 bar
